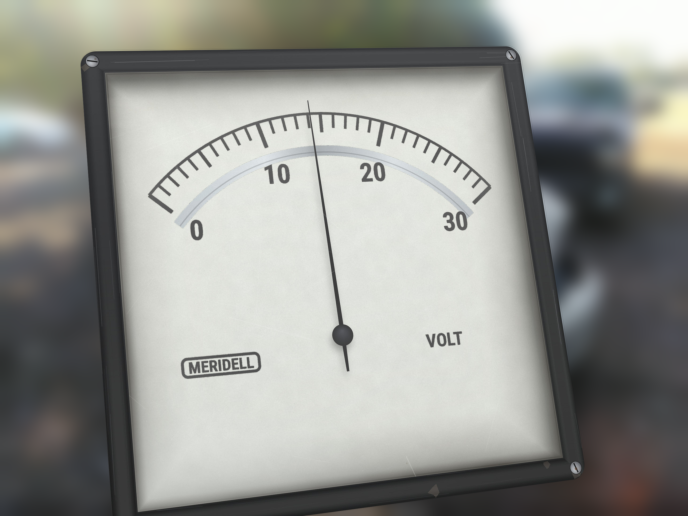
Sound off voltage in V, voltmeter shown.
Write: 14 V
